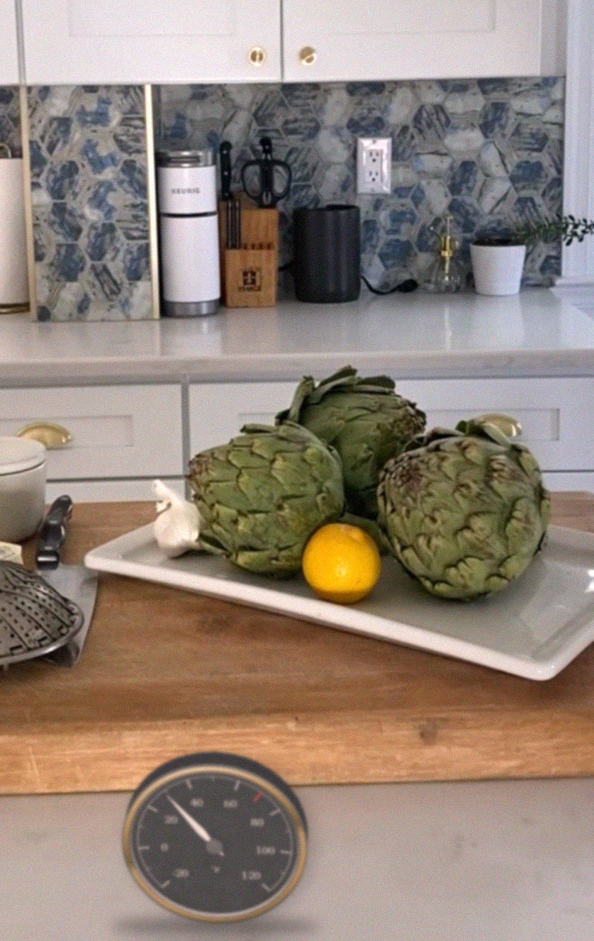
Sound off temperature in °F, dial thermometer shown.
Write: 30 °F
